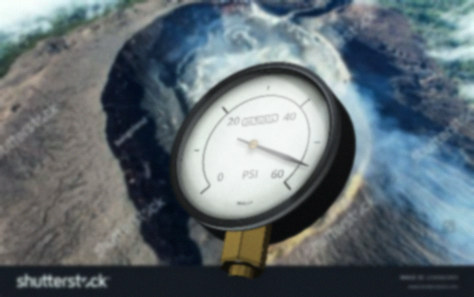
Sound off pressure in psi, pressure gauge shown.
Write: 55 psi
